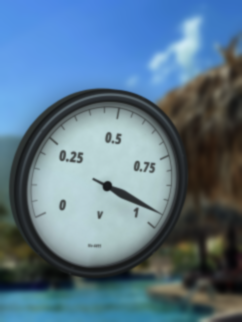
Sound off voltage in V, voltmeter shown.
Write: 0.95 V
